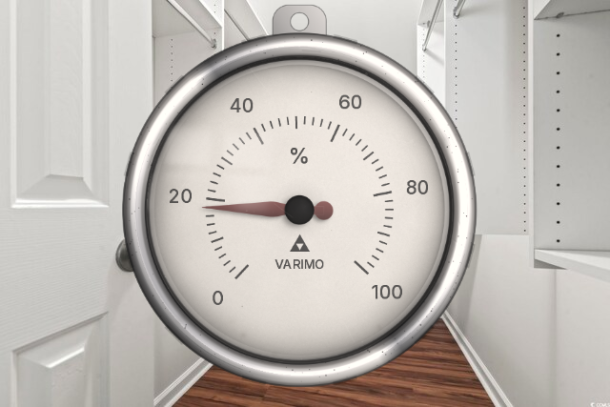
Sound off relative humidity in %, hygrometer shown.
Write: 18 %
